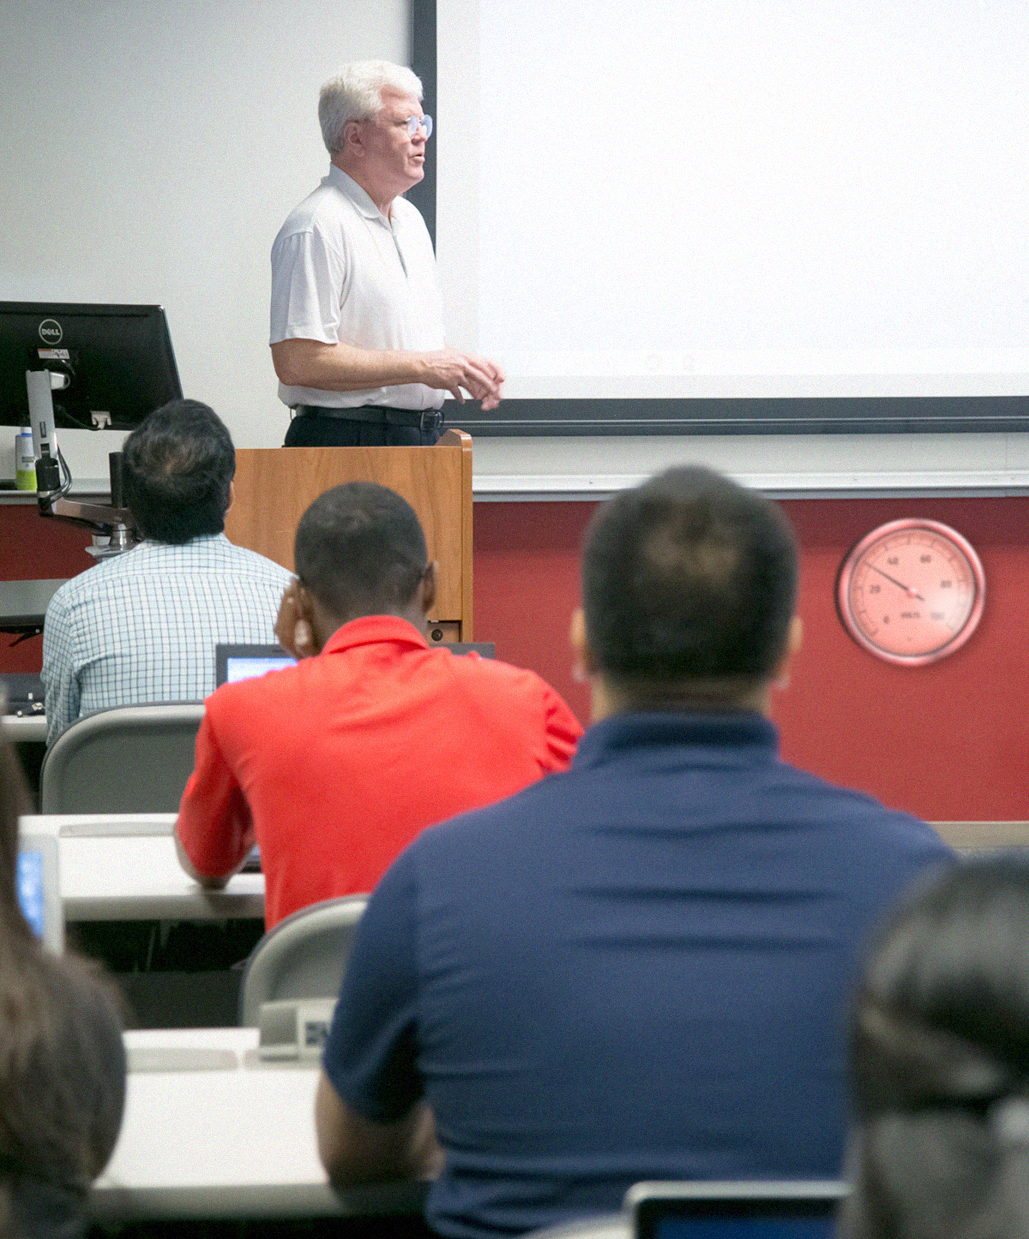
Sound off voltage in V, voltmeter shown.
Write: 30 V
